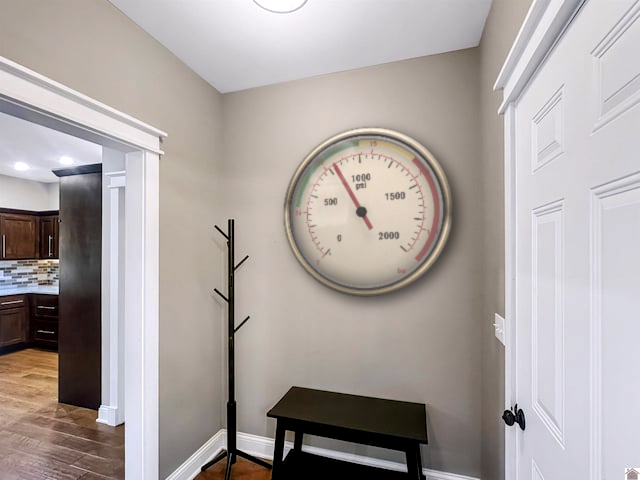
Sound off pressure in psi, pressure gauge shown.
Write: 800 psi
